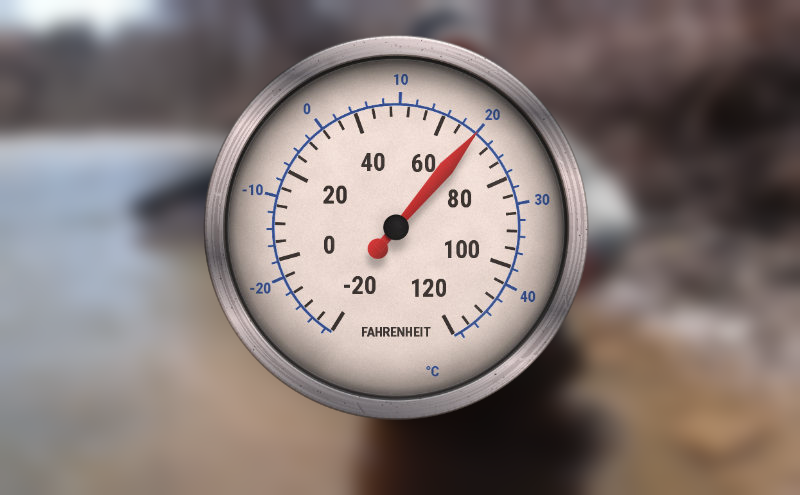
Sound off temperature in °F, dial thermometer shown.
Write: 68 °F
